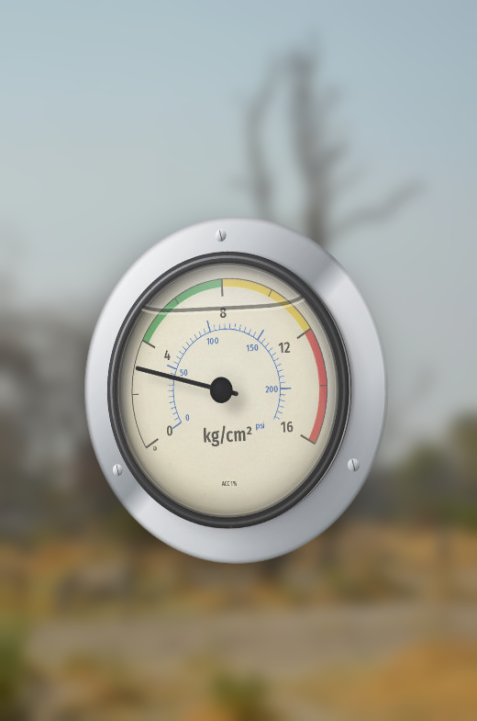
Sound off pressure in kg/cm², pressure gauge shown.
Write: 3 kg/cm²
